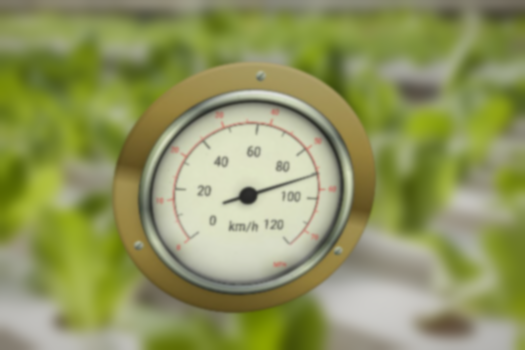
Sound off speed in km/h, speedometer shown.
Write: 90 km/h
